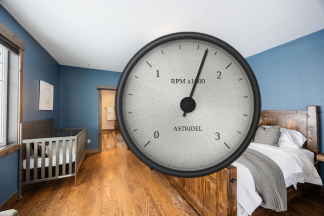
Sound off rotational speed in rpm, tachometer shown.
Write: 1700 rpm
